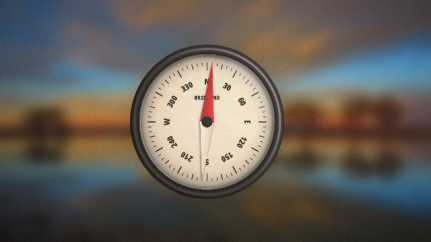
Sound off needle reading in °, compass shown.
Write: 5 °
